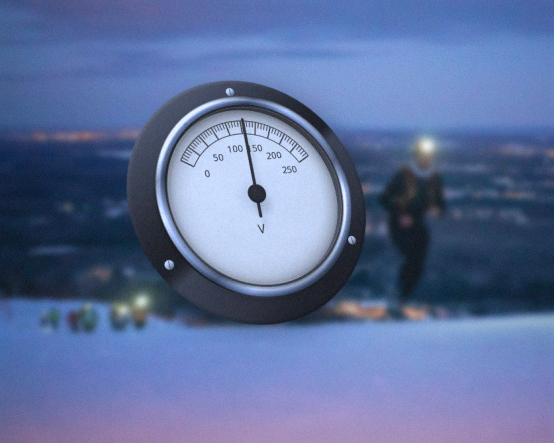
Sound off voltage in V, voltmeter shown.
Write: 125 V
